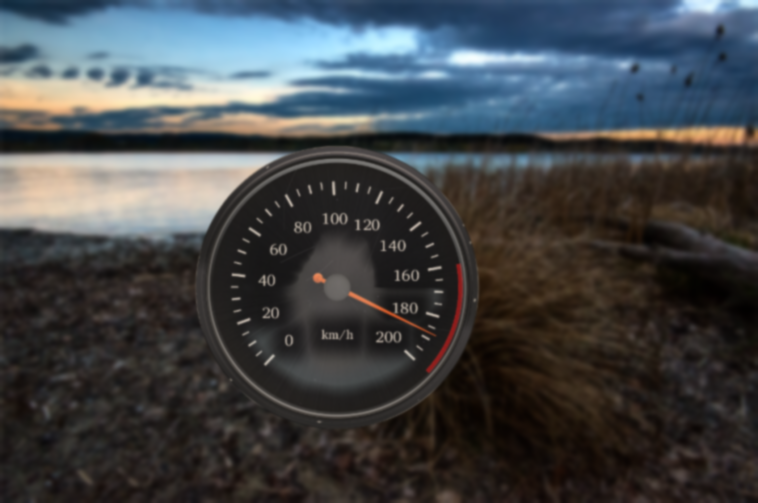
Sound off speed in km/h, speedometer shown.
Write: 187.5 km/h
